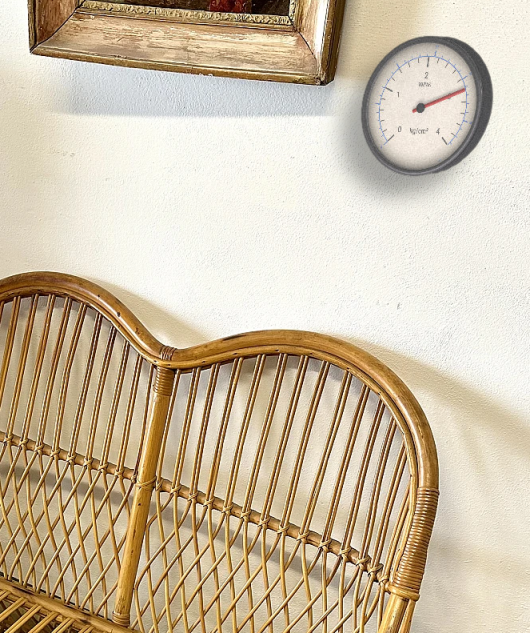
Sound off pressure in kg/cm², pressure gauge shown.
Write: 3 kg/cm²
